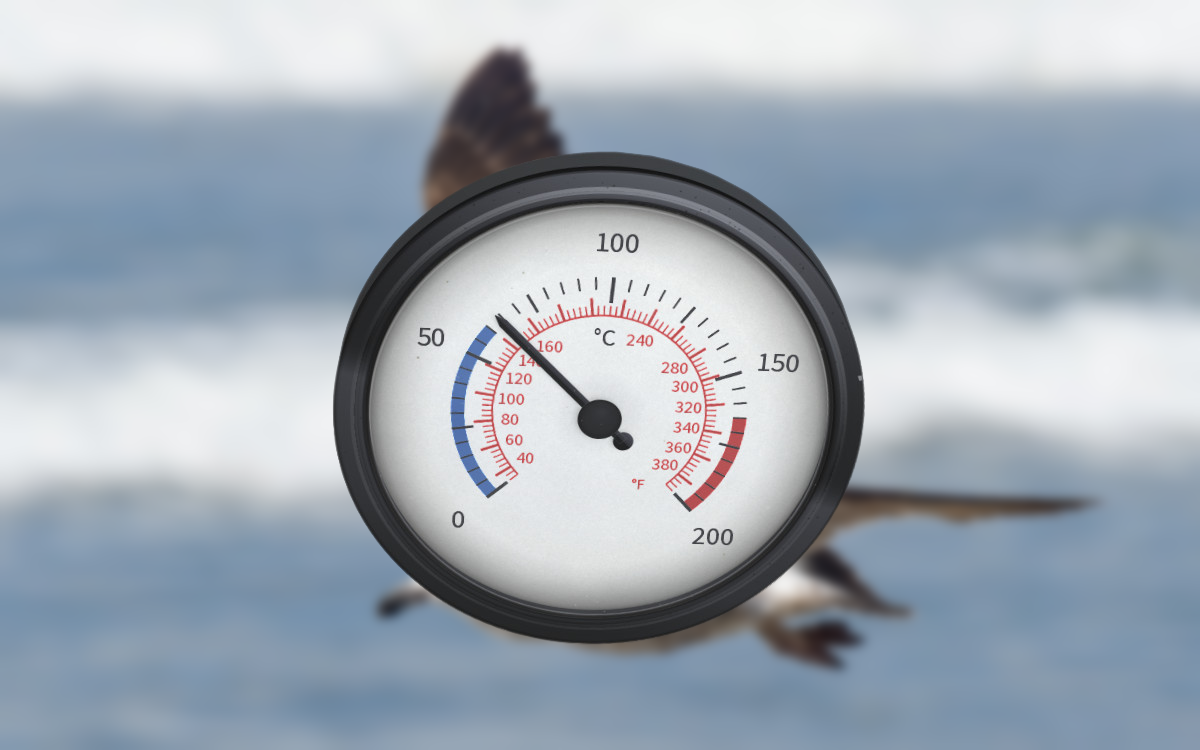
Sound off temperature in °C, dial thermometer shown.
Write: 65 °C
